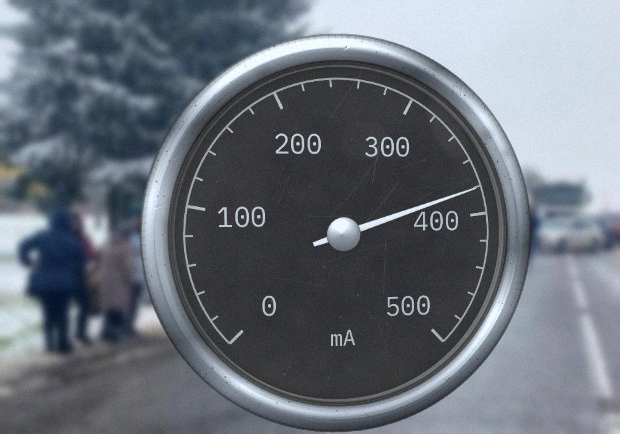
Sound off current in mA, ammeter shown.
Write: 380 mA
